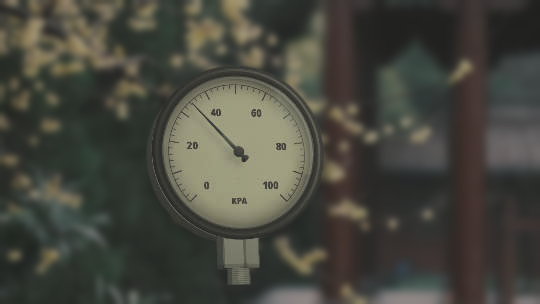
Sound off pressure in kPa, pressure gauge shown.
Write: 34 kPa
